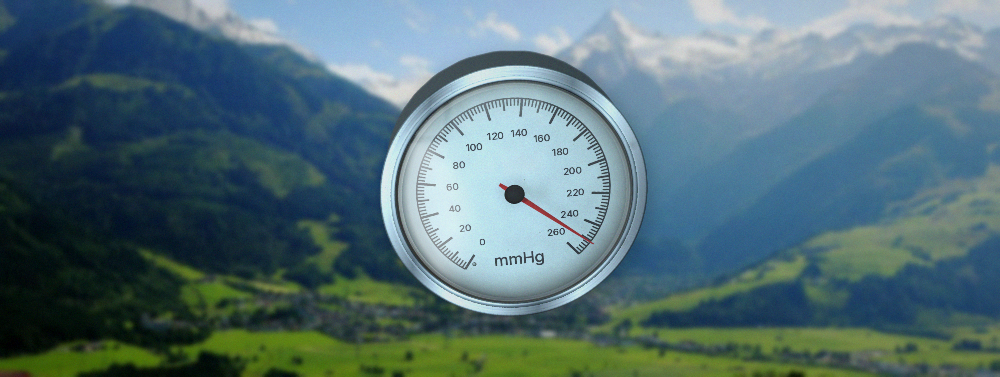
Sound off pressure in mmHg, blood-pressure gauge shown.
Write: 250 mmHg
